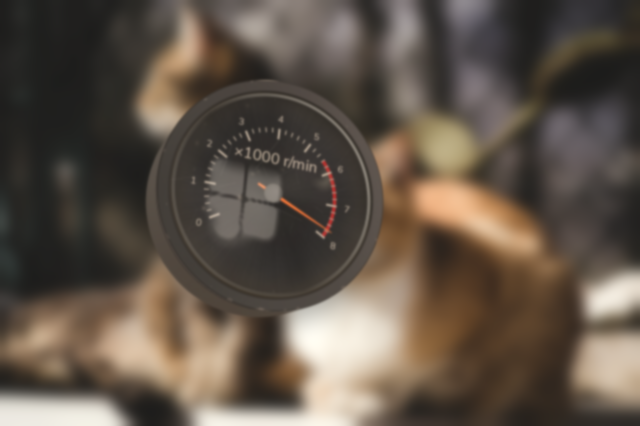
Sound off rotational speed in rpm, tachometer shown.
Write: 7800 rpm
